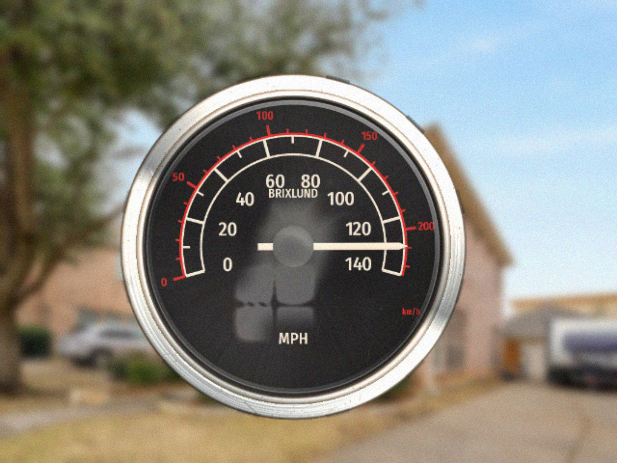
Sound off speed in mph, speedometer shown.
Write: 130 mph
